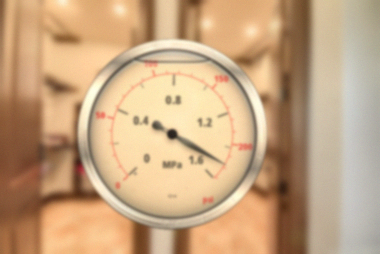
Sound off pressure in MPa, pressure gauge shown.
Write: 1.5 MPa
